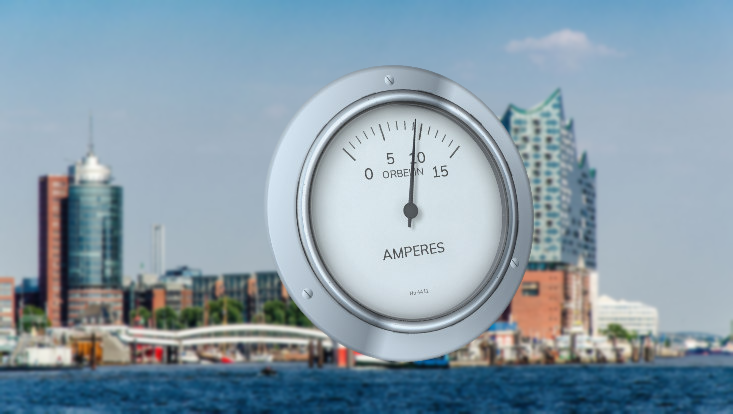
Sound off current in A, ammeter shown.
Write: 9 A
